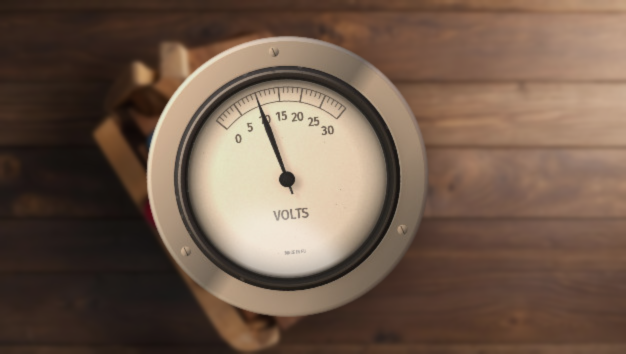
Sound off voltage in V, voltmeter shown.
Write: 10 V
